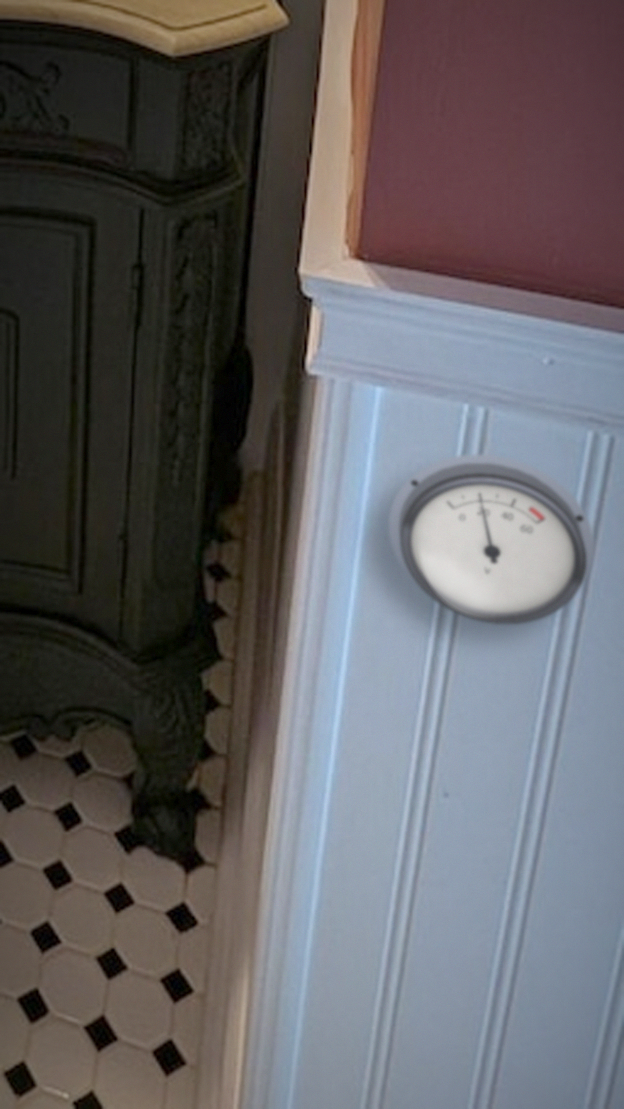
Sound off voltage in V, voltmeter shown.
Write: 20 V
